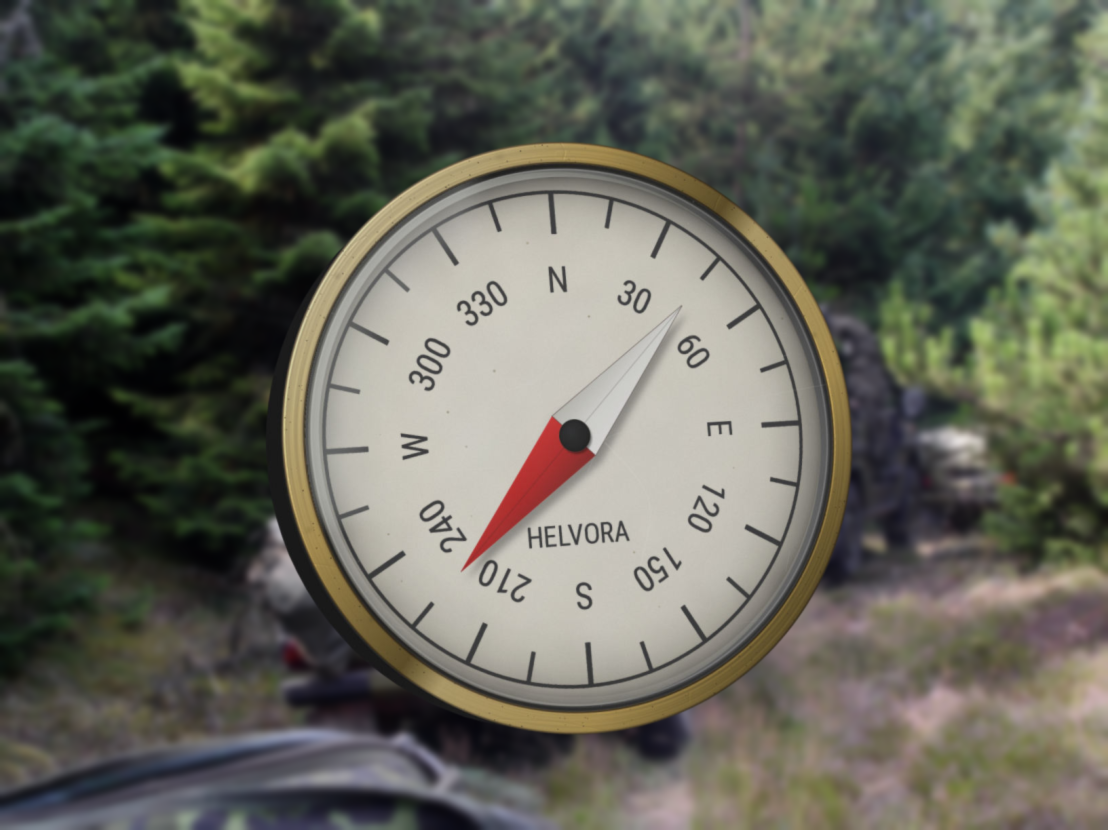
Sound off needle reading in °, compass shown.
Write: 225 °
